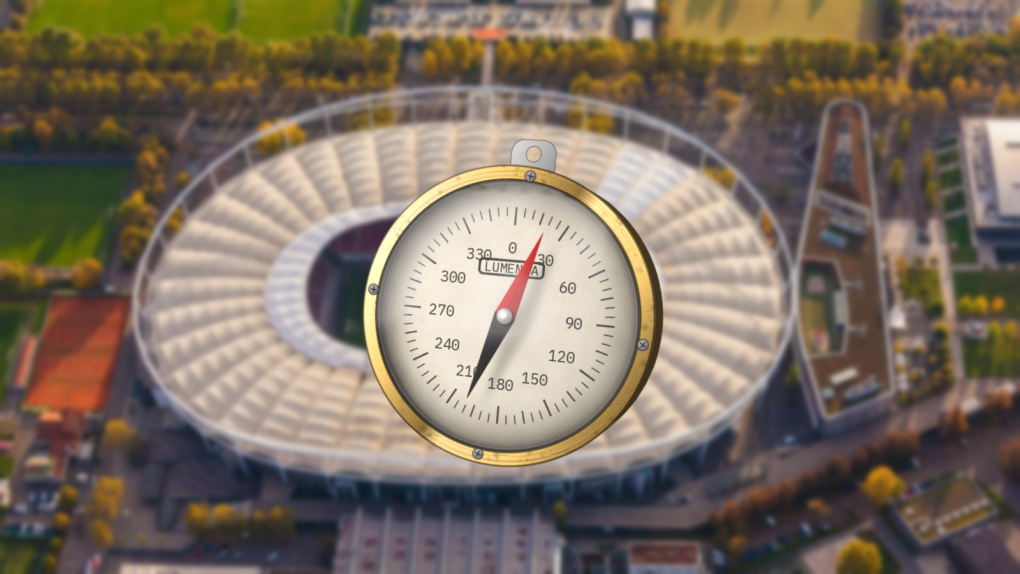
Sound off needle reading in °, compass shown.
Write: 20 °
